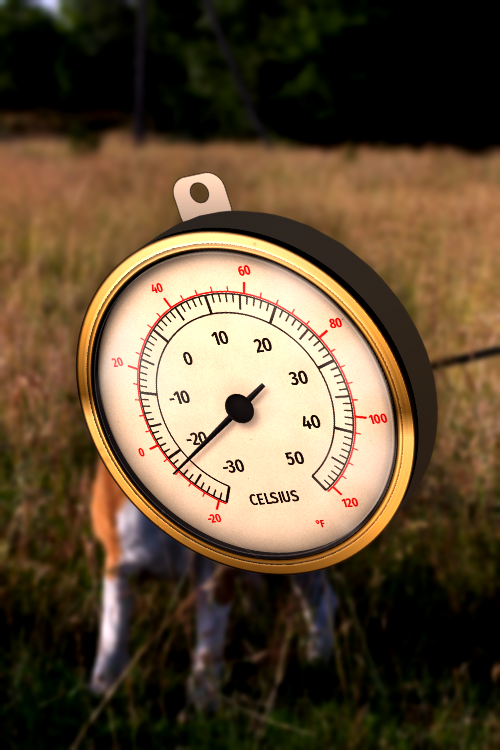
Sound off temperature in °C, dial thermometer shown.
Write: -22 °C
